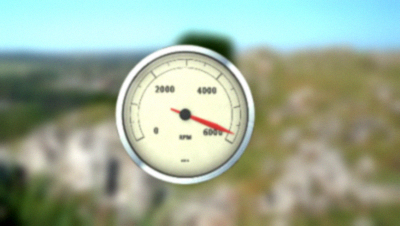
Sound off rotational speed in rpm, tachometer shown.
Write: 5750 rpm
